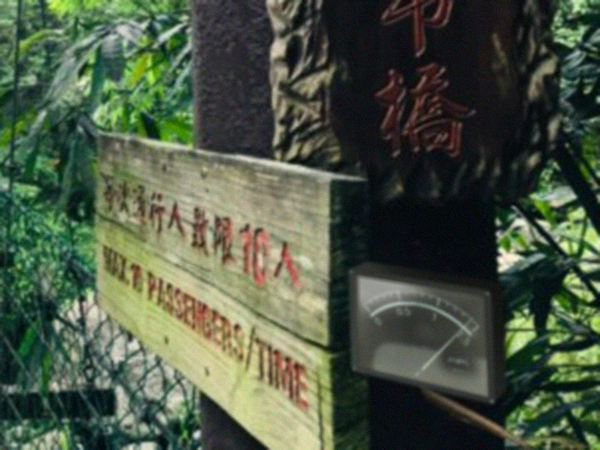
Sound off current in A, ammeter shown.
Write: 1.4 A
